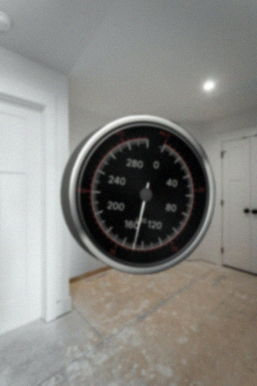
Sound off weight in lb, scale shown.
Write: 150 lb
